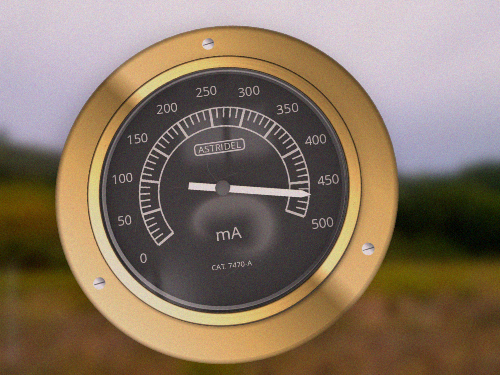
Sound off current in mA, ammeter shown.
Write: 470 mA
